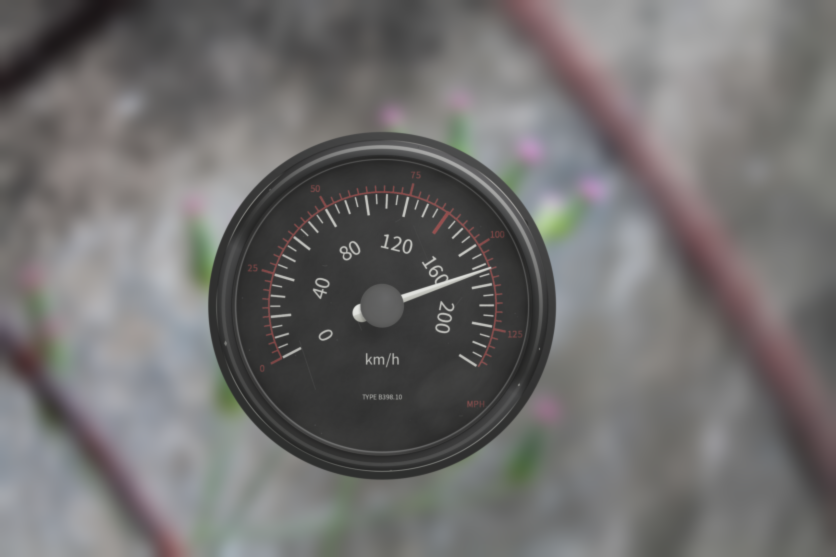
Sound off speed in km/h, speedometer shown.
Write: 172.5 km/h
